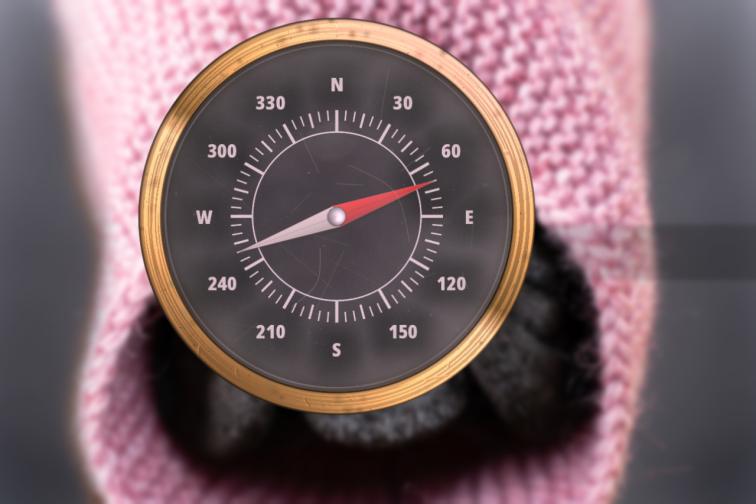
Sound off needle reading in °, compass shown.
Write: 70 °
